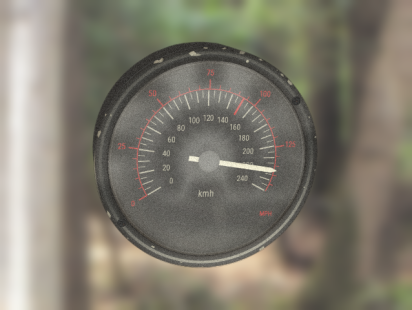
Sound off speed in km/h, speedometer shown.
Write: 220 km/h
